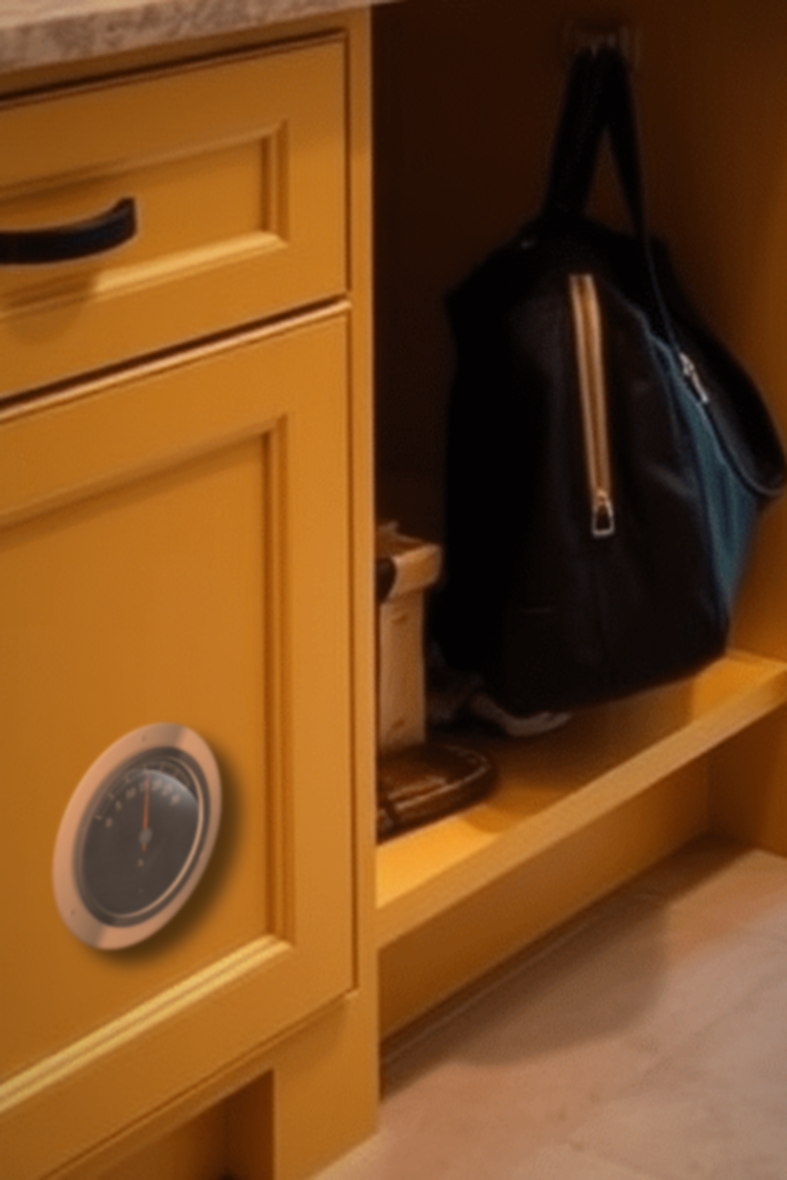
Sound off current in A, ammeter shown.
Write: 15 A
